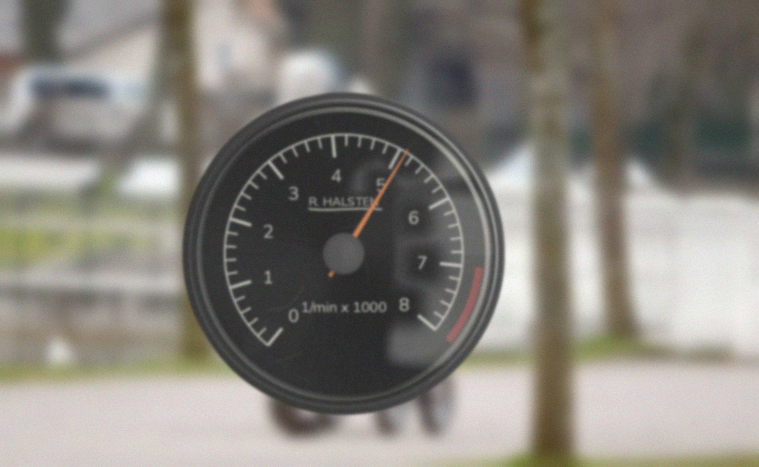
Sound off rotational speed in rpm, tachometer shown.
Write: 5100 rpm
